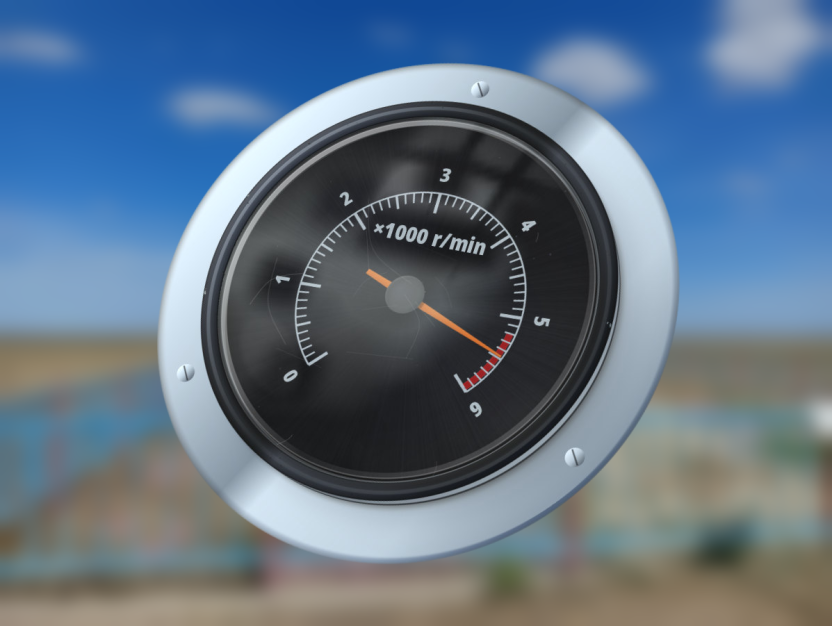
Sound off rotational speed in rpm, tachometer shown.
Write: 5500 rpm
